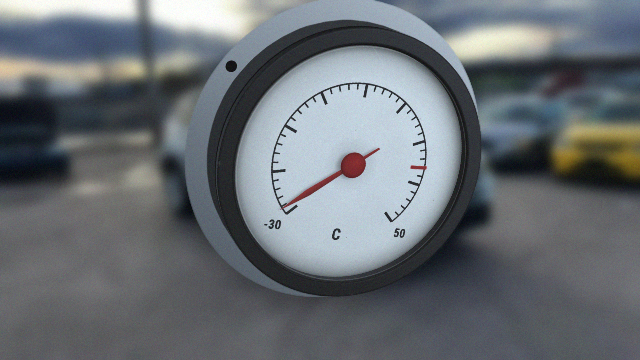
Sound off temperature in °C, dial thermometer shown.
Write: -28 °C
